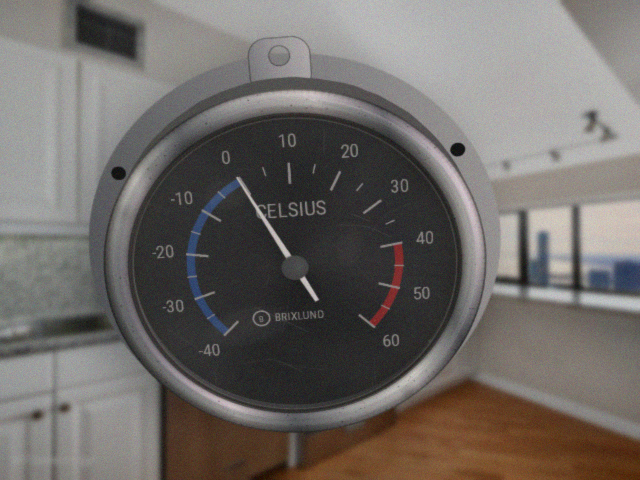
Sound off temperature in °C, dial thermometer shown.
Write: 0 °C
